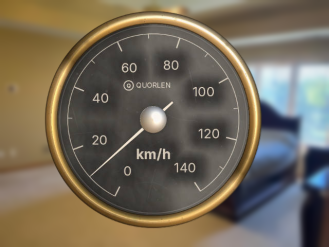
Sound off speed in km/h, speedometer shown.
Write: 10 km/h
